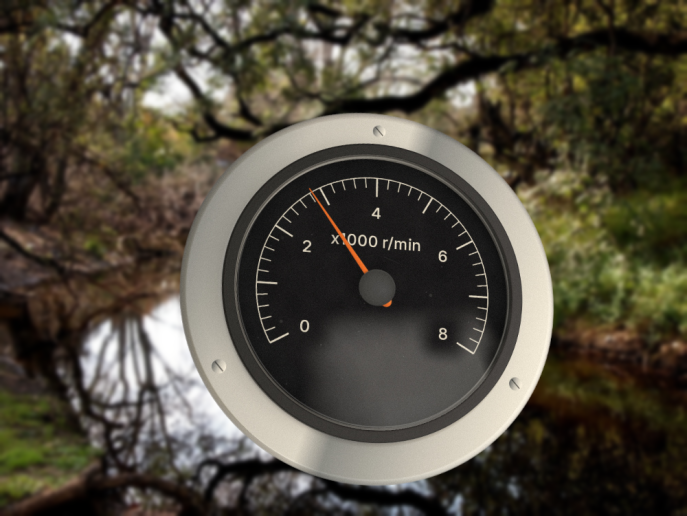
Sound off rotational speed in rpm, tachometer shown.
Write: 2800 rpm
